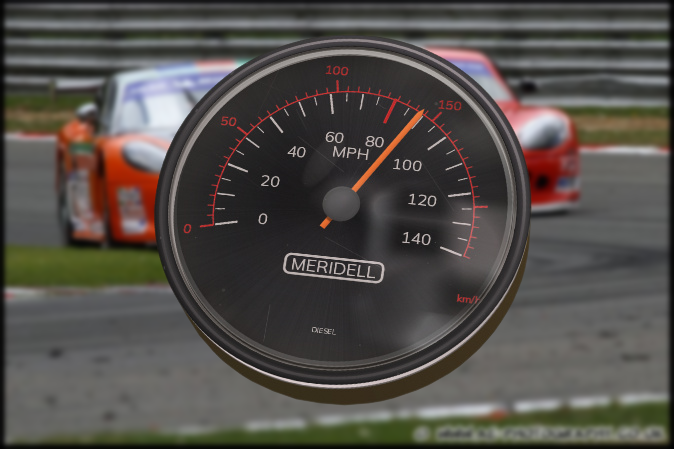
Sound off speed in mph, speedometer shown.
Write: 90 mph
